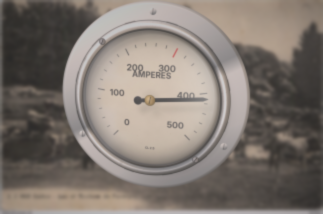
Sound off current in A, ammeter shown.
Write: 410 A
